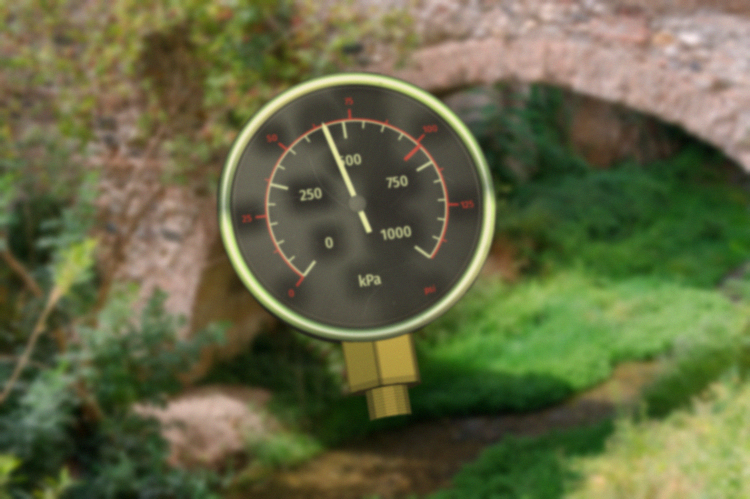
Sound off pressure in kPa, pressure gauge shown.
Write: 450 kPa
